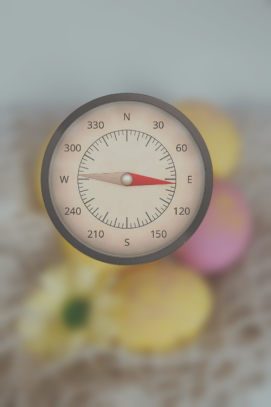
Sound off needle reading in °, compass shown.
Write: 95 °
